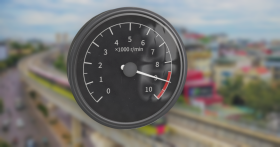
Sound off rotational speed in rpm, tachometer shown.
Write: 9000 rpm
